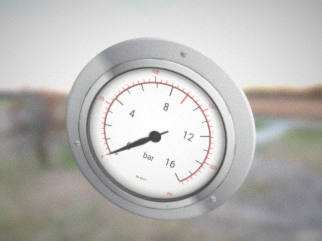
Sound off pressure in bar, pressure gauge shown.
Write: 0 bar
